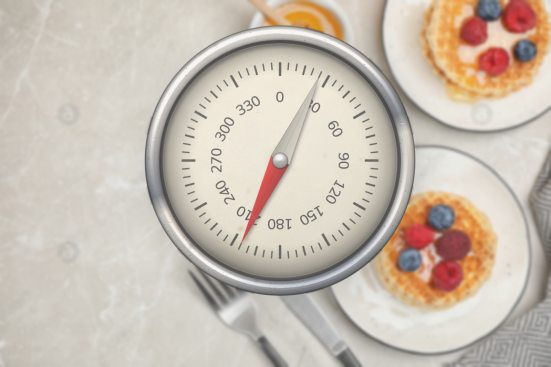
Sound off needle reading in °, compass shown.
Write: 205 °
